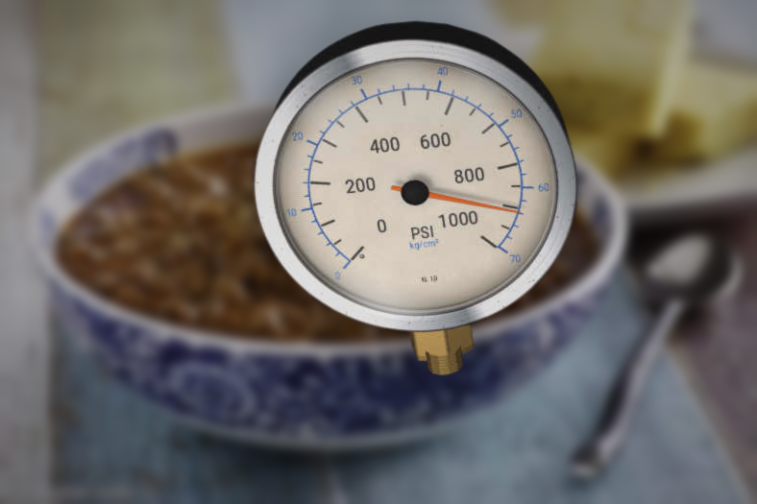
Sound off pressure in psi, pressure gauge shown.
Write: 900 psi
